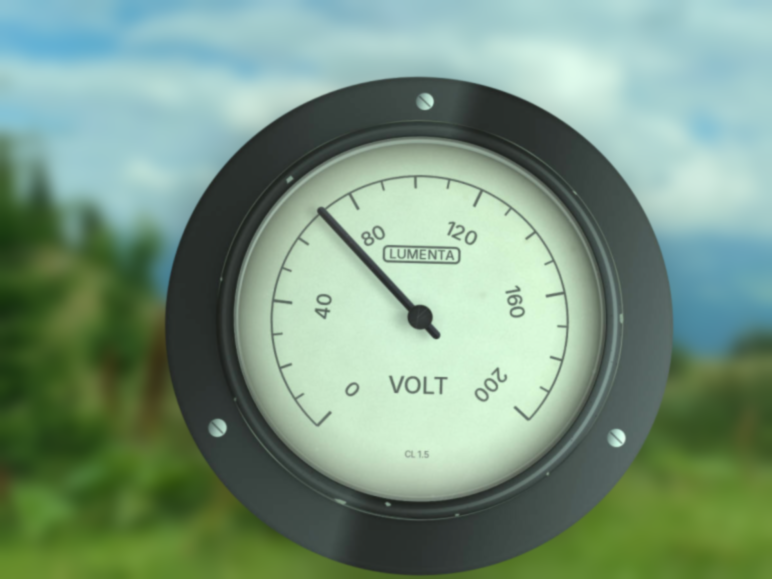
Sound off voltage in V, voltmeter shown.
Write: 70 V
